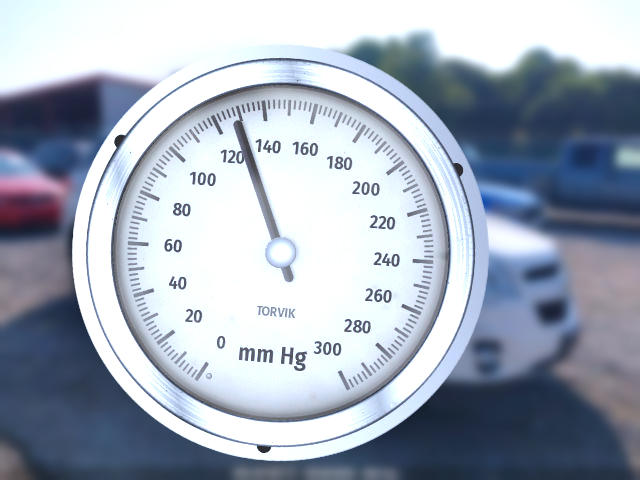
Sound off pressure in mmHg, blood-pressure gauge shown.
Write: 128 mmHg
